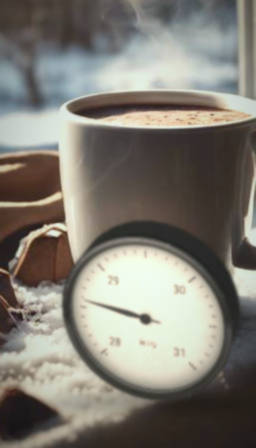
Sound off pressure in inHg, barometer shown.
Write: 28.6 inHg
